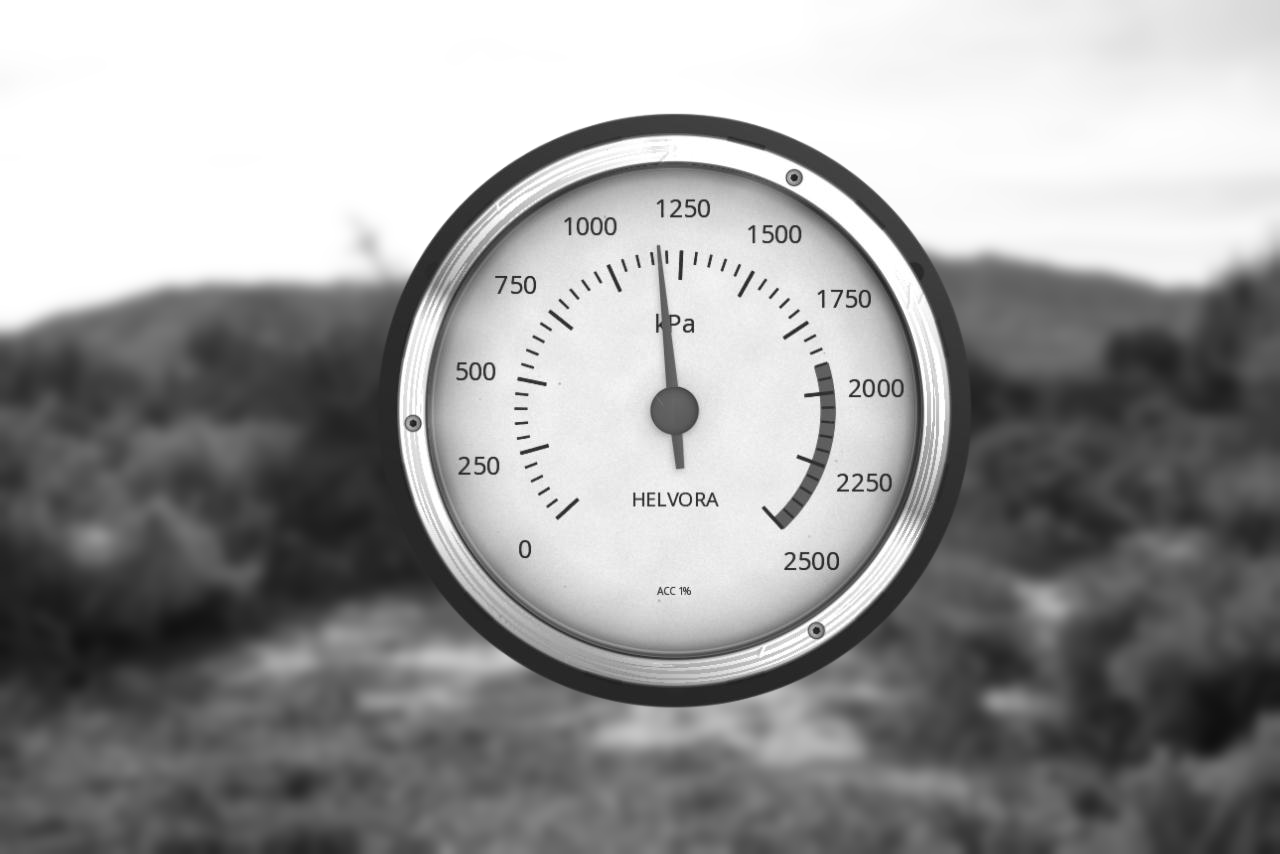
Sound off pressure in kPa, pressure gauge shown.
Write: 1175 kPa
